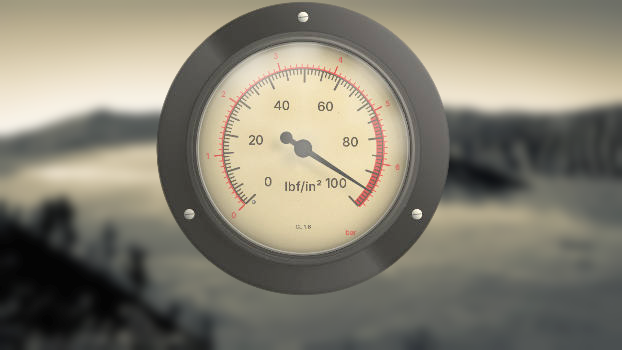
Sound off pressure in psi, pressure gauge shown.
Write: 95 psi
